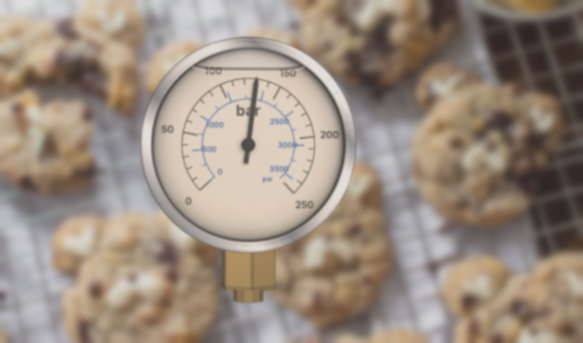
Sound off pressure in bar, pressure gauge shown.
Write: 130 bar
